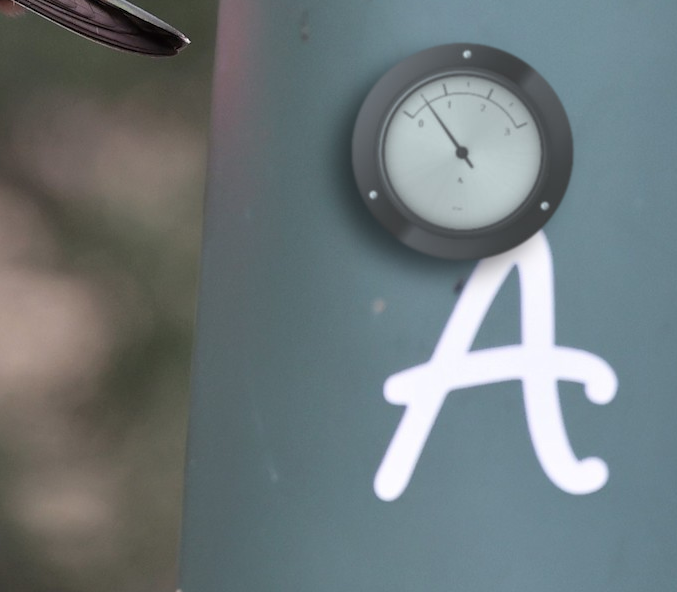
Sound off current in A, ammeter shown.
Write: 0.5 A
